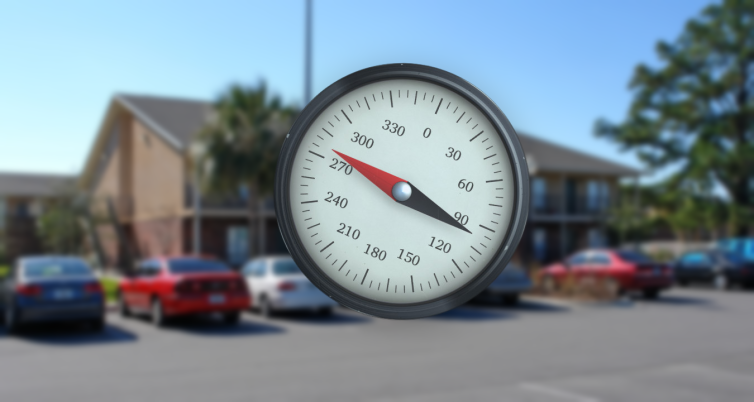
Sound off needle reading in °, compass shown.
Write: 277.5 °
